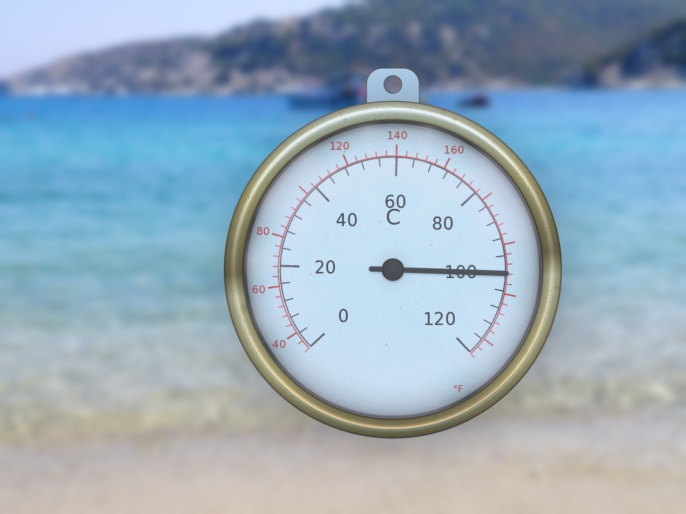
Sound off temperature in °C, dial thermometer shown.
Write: 100 °C
